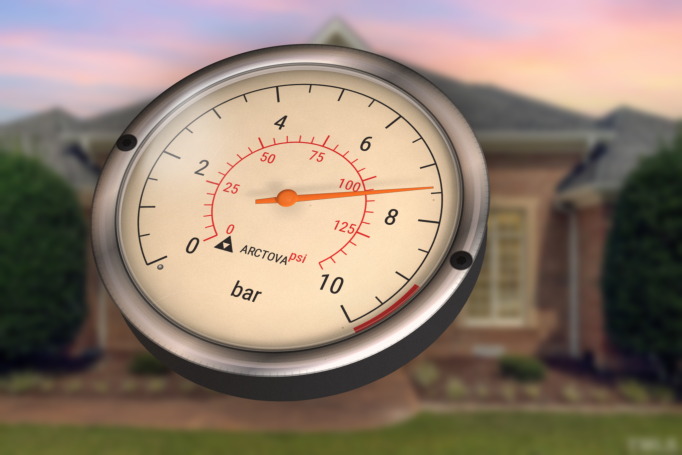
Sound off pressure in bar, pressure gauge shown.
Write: 7.5 bar
